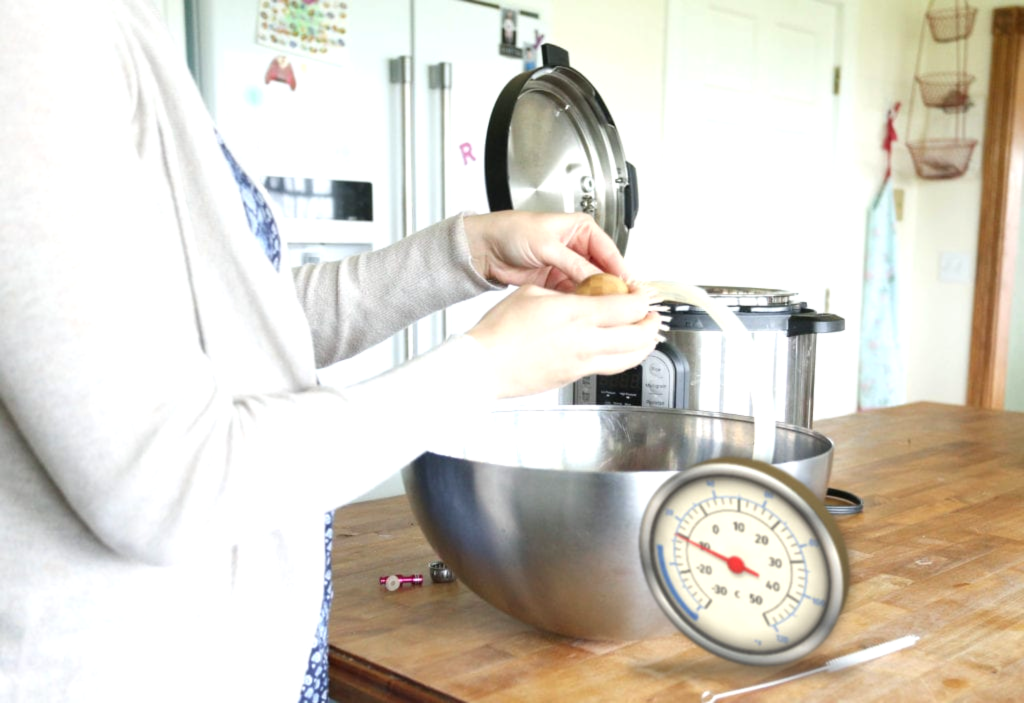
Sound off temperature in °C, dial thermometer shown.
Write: -10 °C
